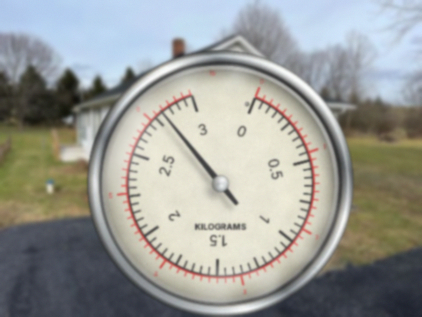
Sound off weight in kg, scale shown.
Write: 2.8 kg
